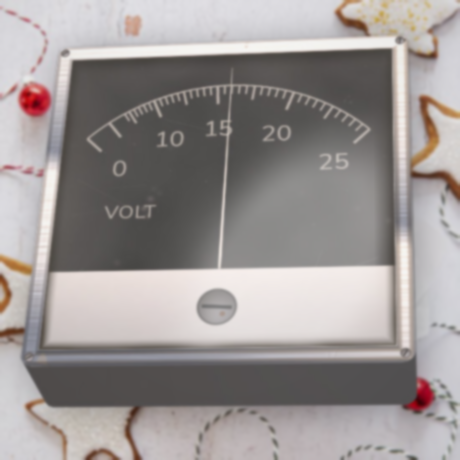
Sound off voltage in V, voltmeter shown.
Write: 16 V
